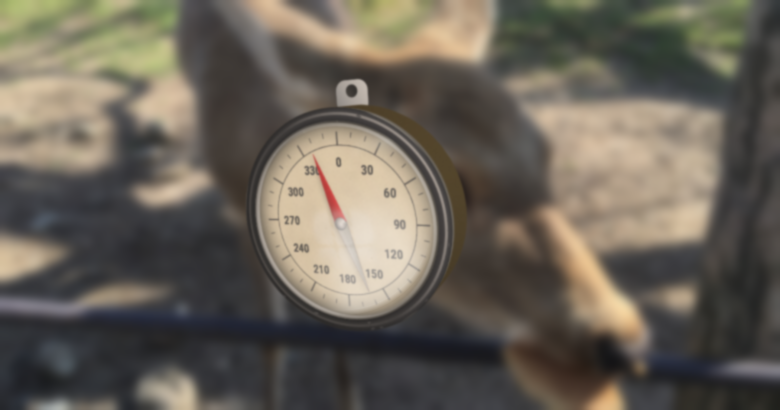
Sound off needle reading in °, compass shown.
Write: 340 °
